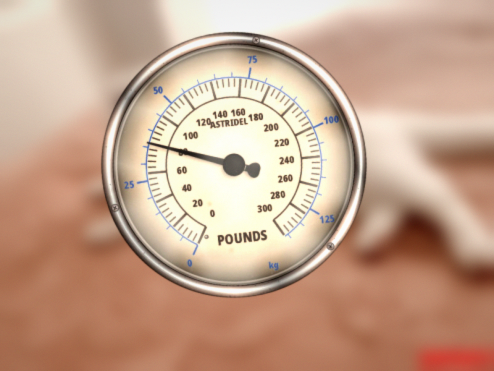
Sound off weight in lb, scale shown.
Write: 80 lb
